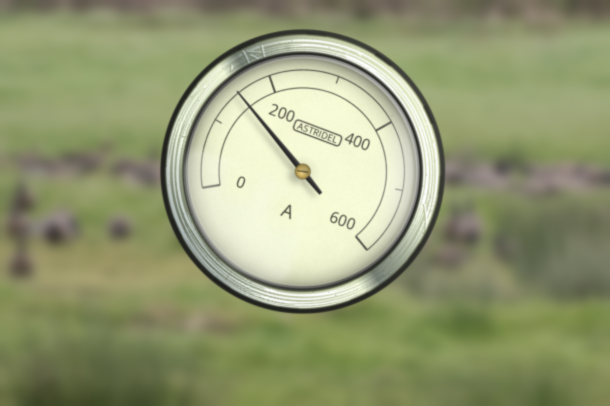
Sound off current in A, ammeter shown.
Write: 150 A
